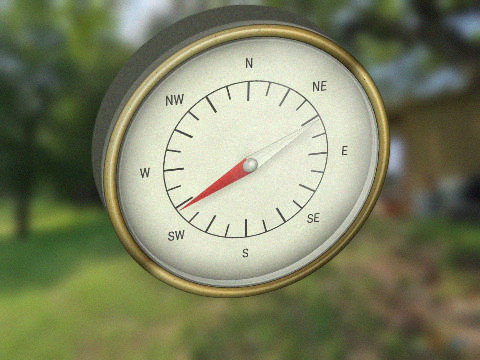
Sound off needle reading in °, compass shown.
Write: 240 °
